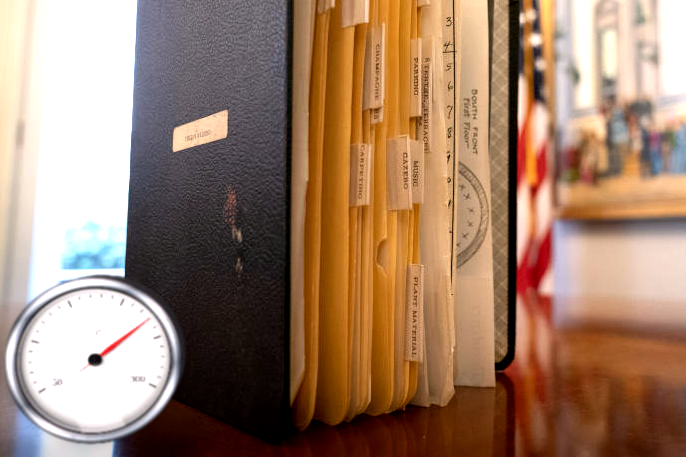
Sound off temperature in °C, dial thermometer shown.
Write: 230 °C
